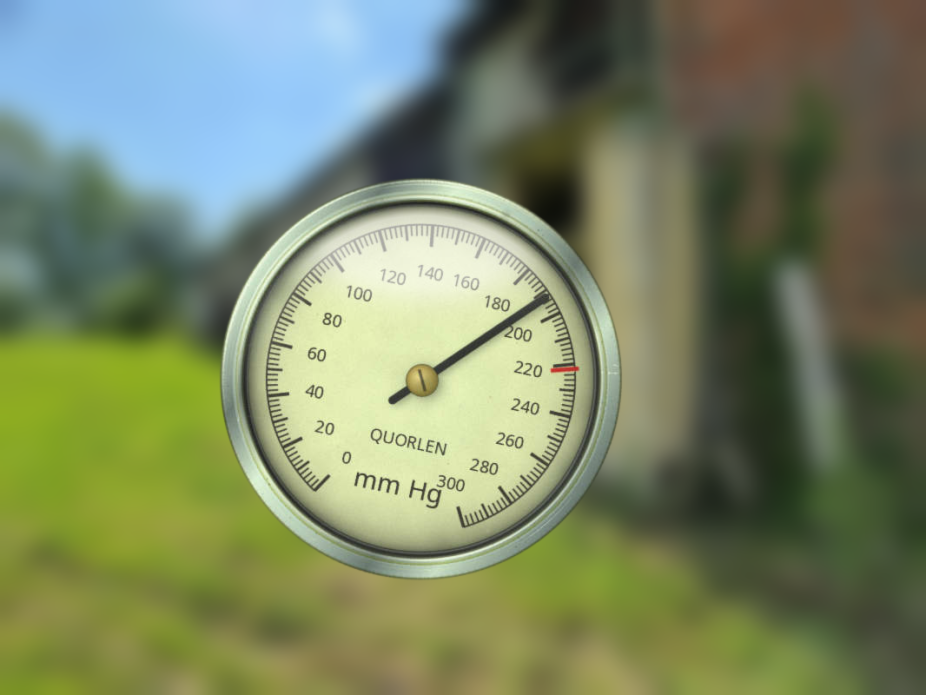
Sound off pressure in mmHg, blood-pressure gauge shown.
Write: 192 mmHg
